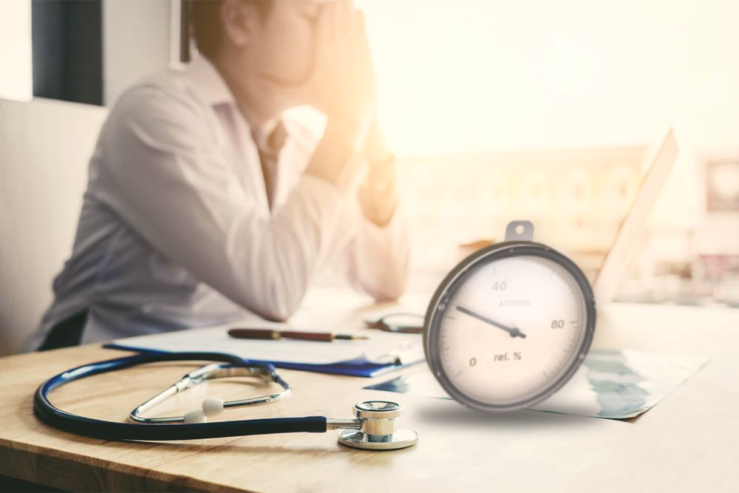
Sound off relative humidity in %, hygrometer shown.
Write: 24 %
